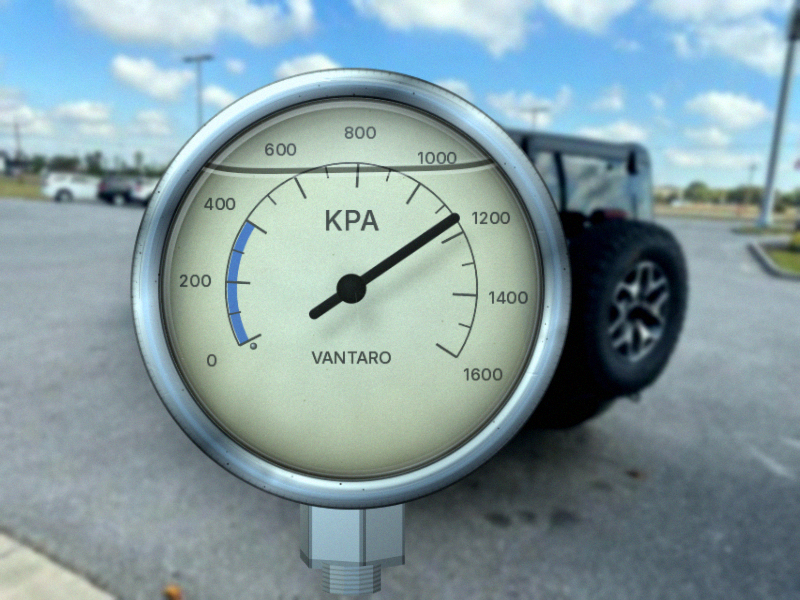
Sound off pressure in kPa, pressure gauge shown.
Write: 1150 kPa
